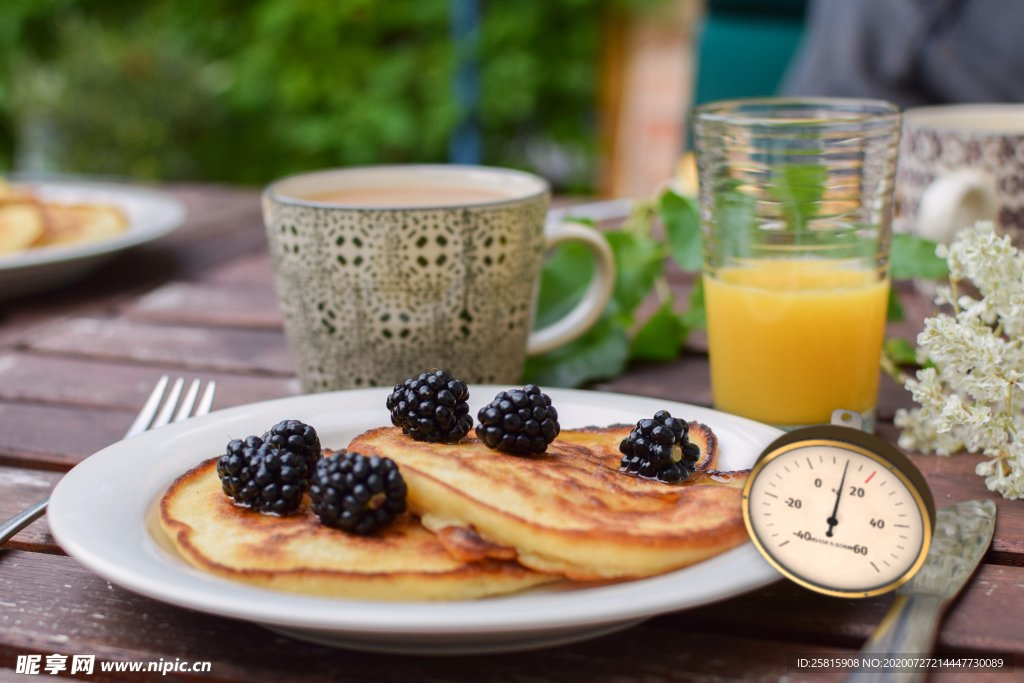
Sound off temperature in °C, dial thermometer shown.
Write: 12 °C
